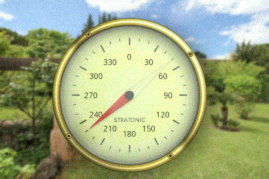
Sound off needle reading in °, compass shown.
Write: 230 °
